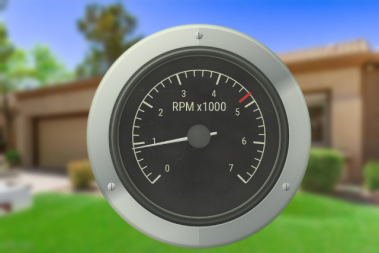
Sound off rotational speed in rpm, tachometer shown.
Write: 900 rpm
